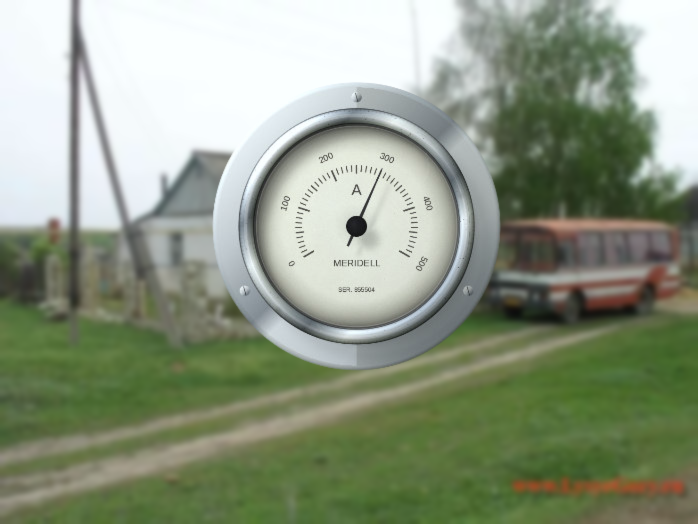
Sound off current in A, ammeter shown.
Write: 300 A
